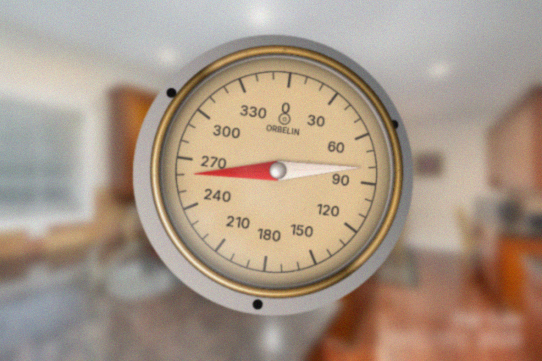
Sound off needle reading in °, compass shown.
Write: 260 °
